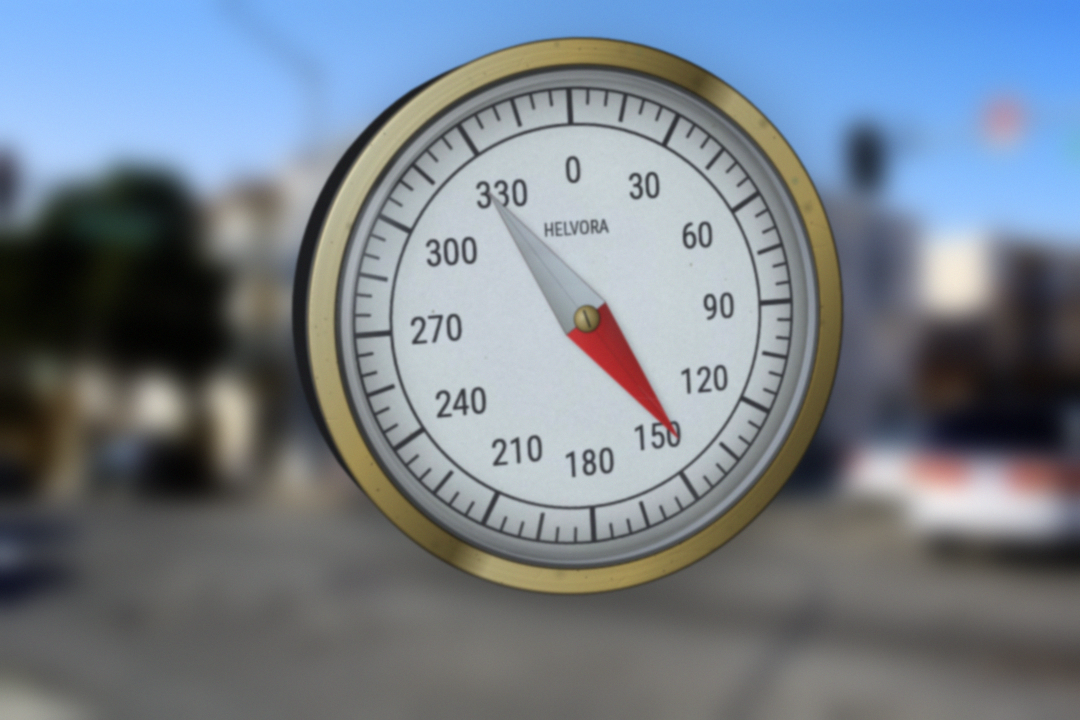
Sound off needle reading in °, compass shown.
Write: 145 °
